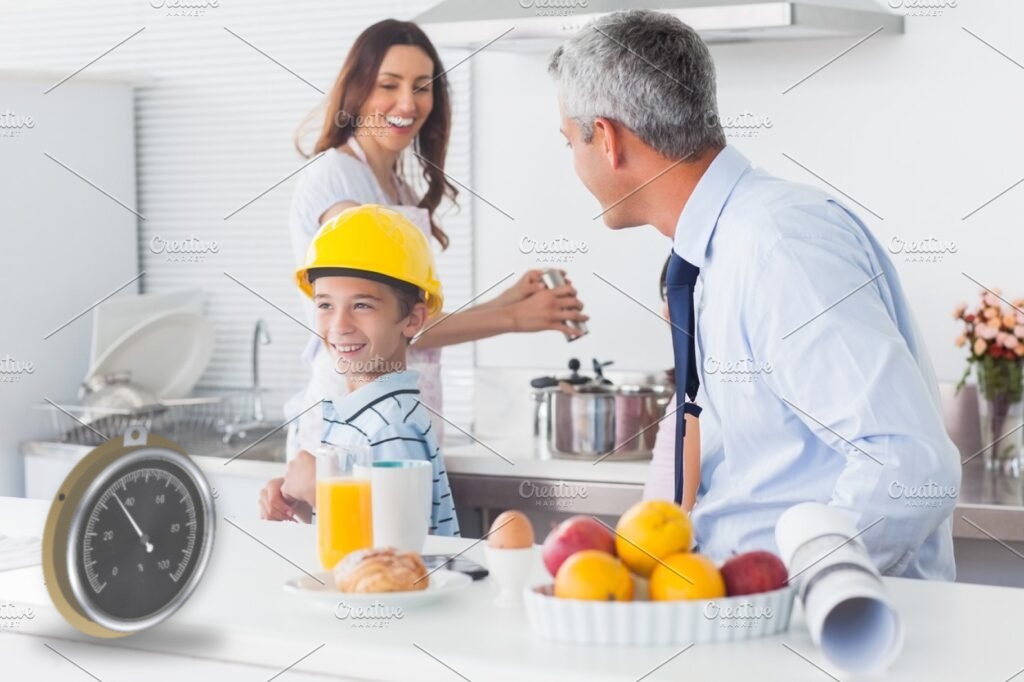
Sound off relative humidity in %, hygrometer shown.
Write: 35 %
